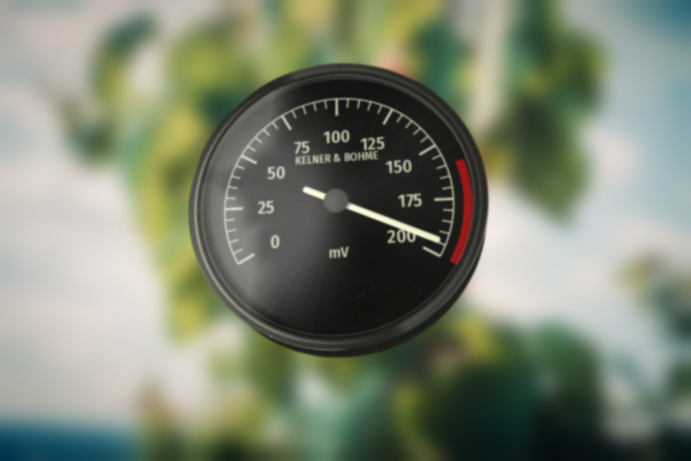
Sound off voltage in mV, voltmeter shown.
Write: 195 mV
